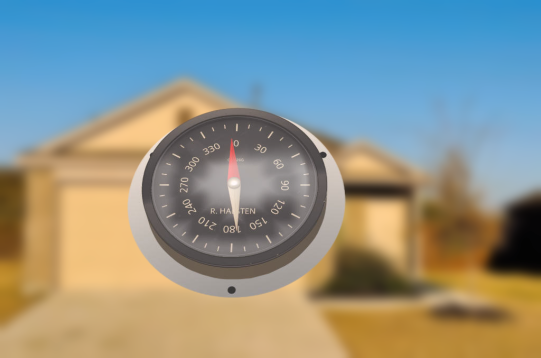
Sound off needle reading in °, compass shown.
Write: 355 °
